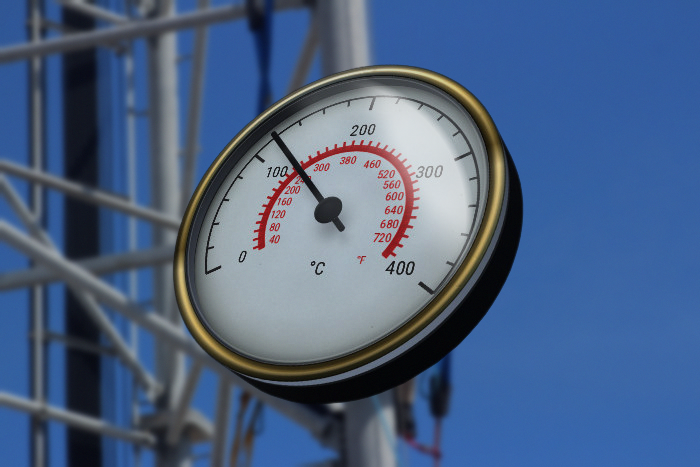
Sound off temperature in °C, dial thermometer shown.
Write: 120 °C
